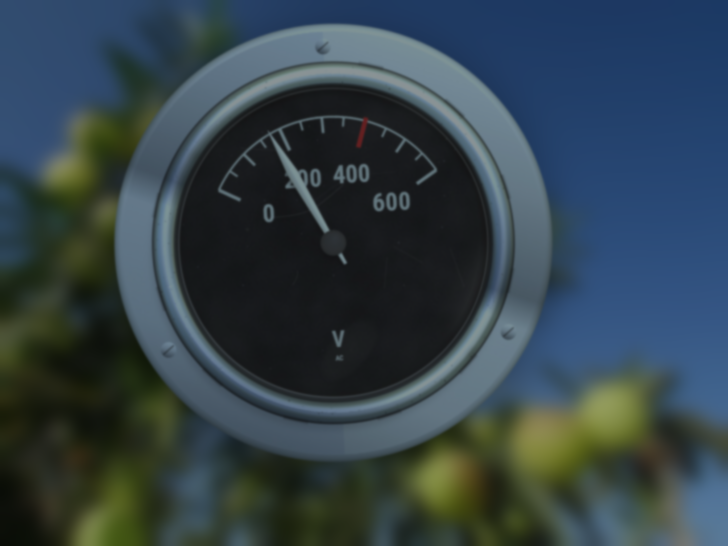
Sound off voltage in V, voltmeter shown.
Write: 175 V
